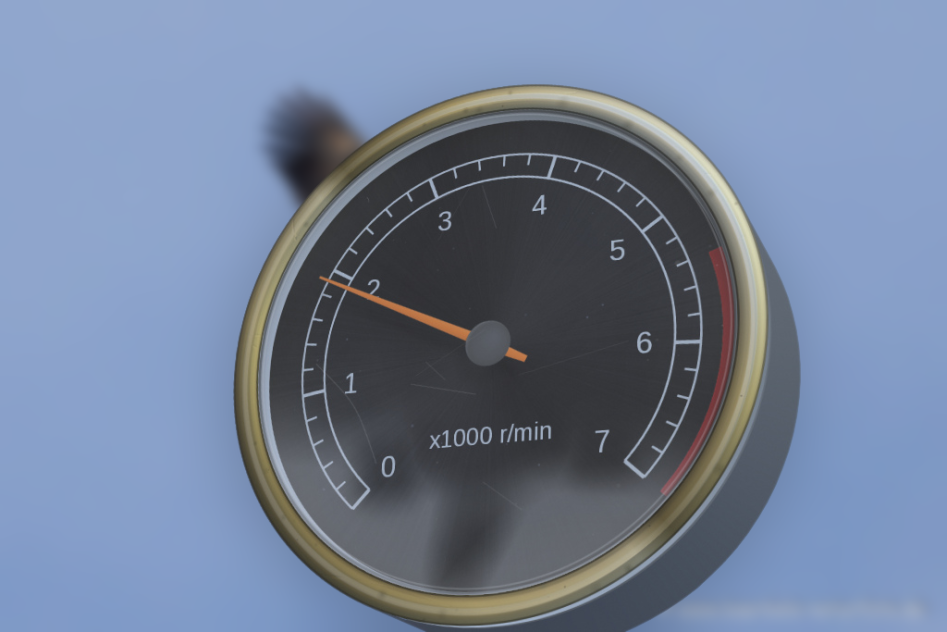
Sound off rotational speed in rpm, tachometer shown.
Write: 1900 rpm
